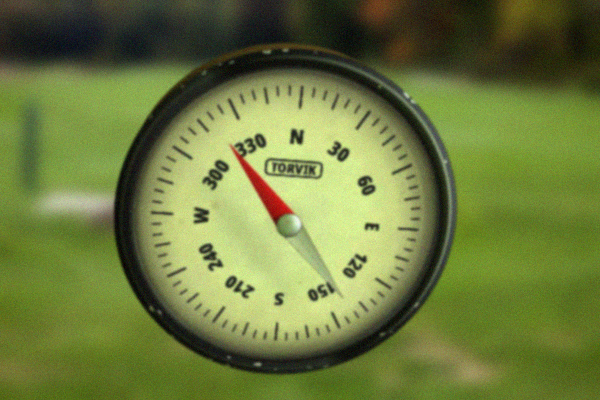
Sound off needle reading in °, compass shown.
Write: 320 °
